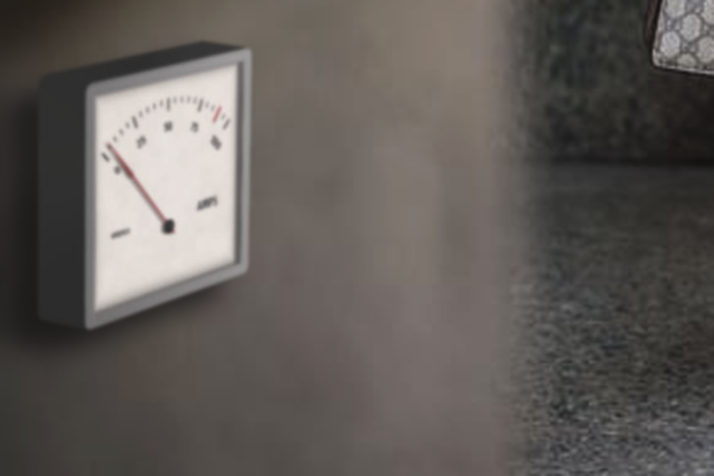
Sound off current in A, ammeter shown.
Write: 5 A
